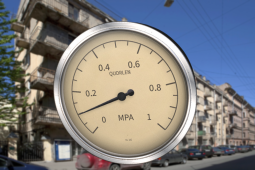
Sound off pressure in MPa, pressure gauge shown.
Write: 0.1 MPa
